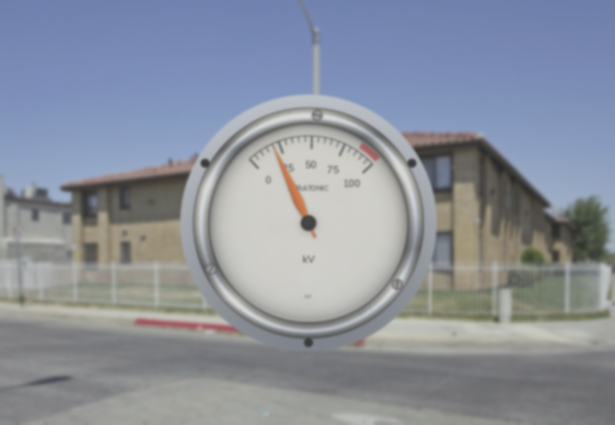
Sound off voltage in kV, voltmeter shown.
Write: 20 kV
